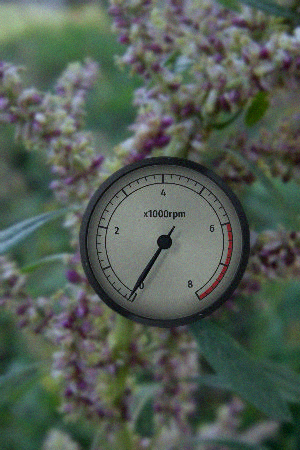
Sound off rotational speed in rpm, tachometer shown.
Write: 100 rpm
